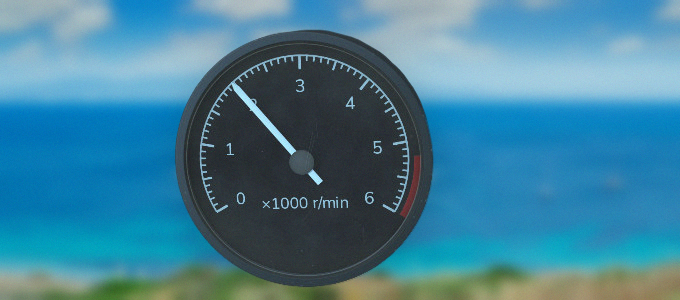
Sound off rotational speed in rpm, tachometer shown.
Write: 2000 rpm
